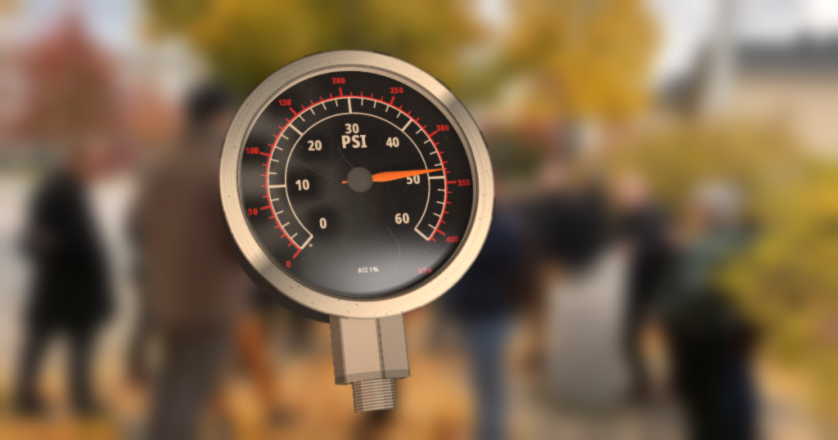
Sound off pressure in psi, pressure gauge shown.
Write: 49 psi
